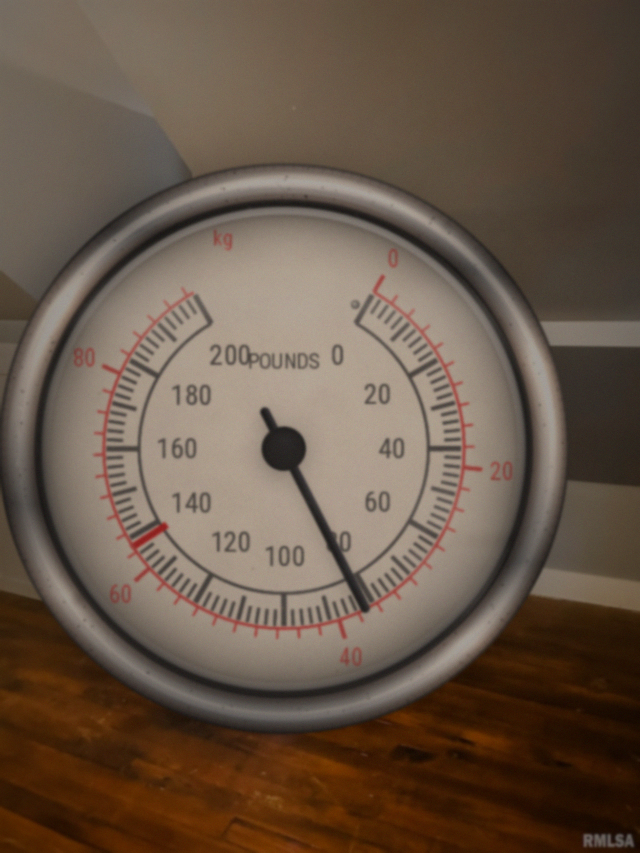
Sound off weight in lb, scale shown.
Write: 82 lb
